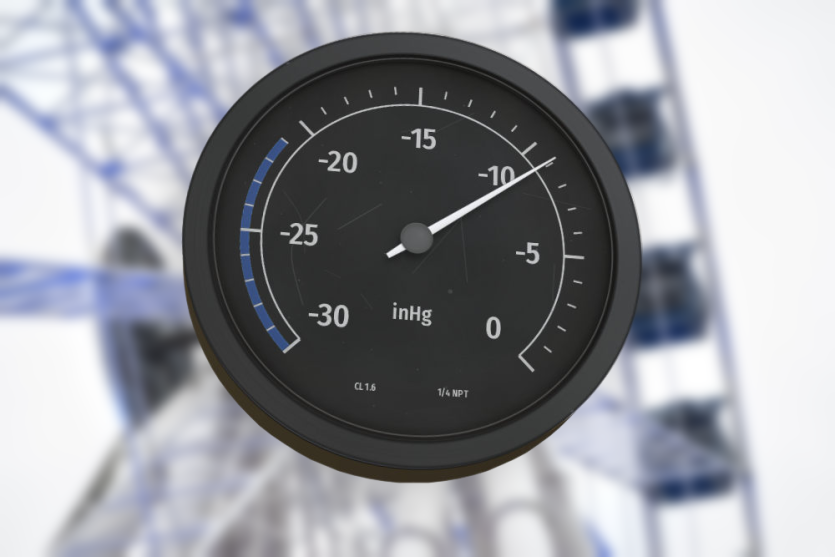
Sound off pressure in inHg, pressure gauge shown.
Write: -9 inHg
